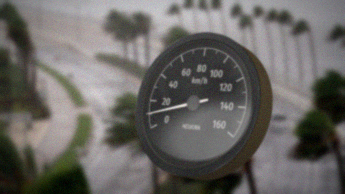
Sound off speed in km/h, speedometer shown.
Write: 10 km/h
